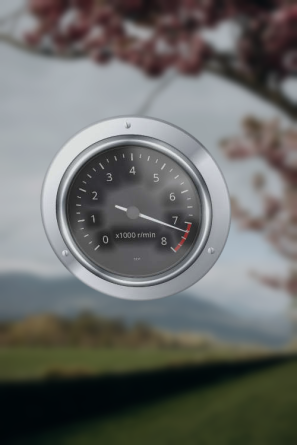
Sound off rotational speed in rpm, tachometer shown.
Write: 7250 rpm
